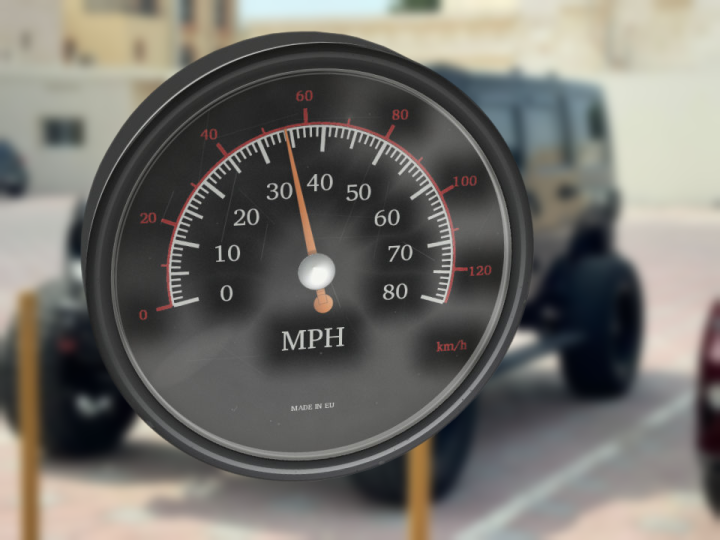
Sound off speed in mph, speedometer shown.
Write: 34 mph
